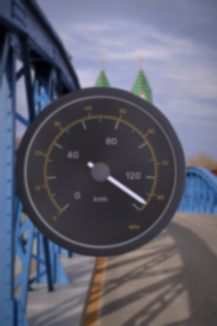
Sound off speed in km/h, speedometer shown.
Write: 135 km/h
